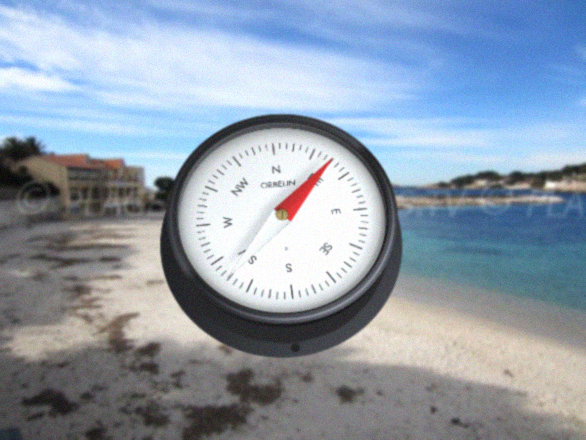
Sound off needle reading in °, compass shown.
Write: 45 °
